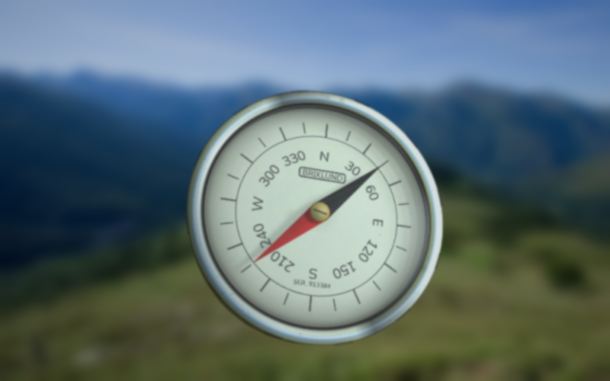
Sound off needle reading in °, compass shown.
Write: 225 °
